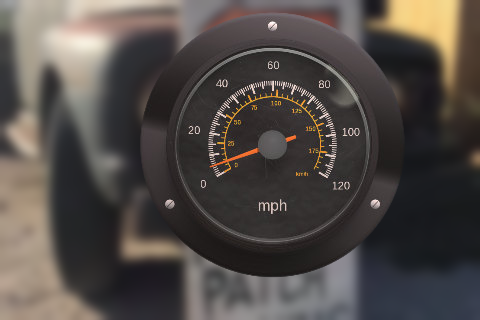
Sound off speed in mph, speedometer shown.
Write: 5 mph
